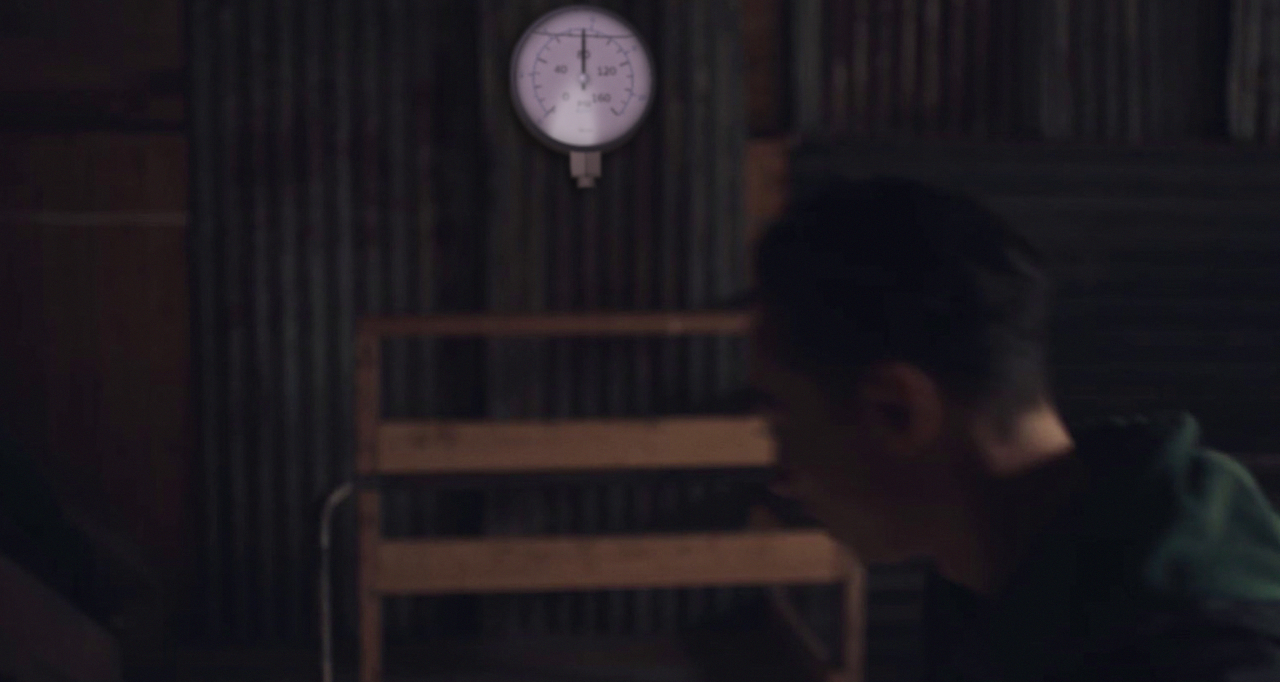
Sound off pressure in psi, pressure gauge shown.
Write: 80 psi
